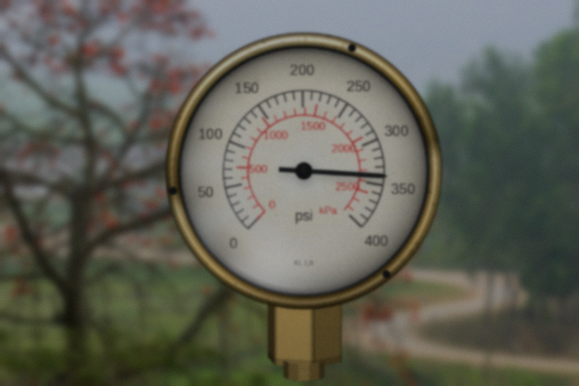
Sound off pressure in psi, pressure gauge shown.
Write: 340 psi
